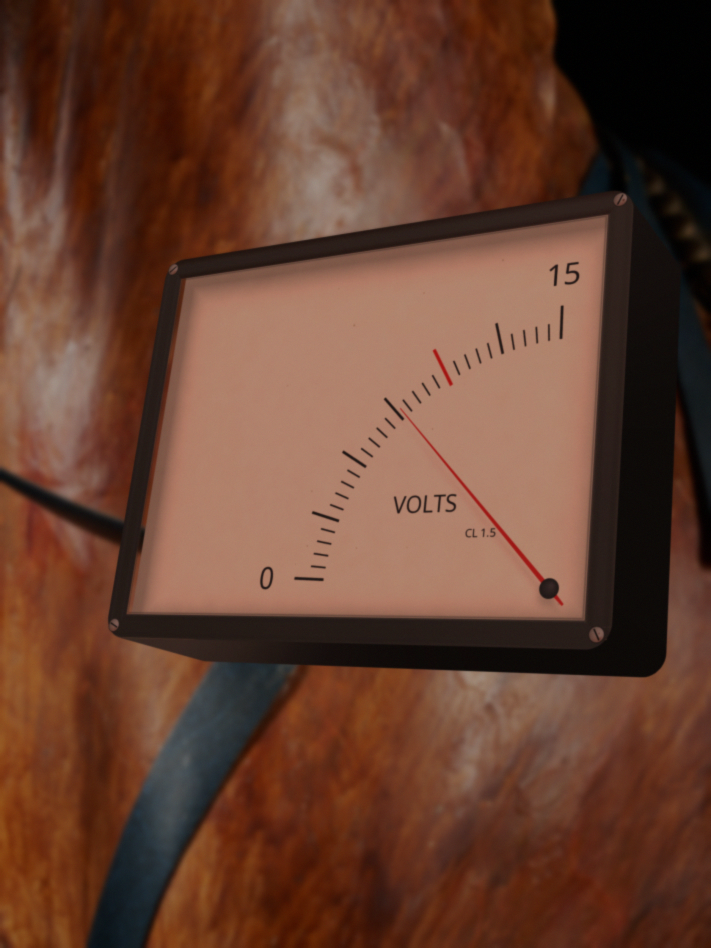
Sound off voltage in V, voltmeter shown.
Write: 7.75 V
